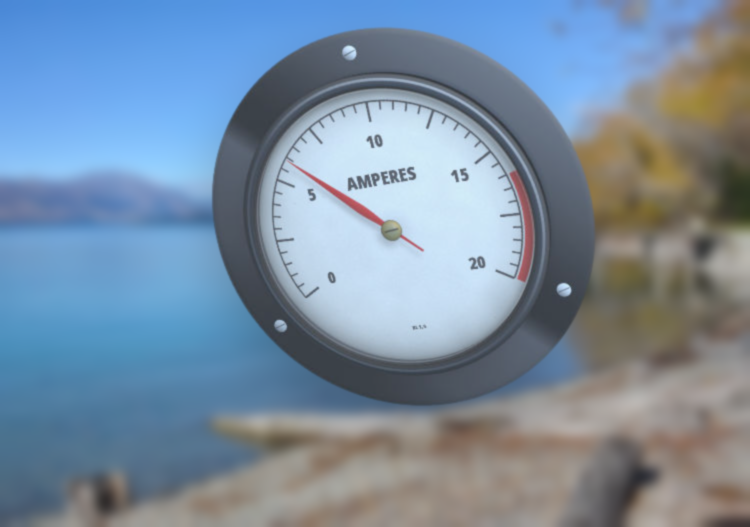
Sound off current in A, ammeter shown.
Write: 6 A
